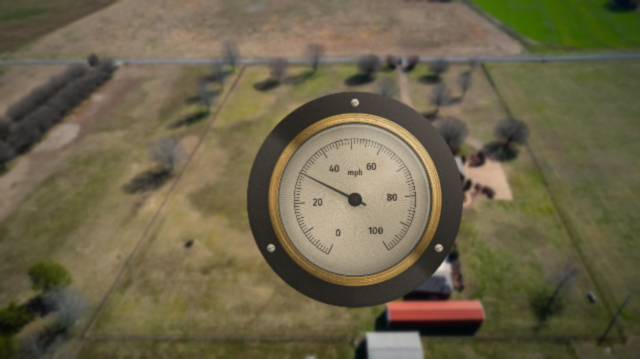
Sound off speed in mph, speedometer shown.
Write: 30 mph
